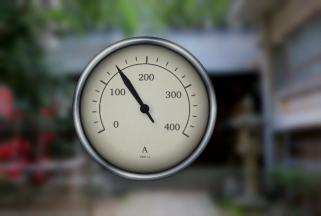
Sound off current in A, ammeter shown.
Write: 140 A
